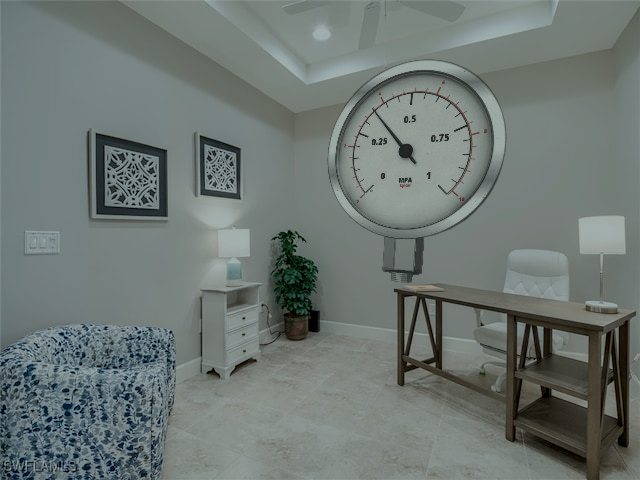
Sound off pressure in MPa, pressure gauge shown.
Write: 0.35 MPa
